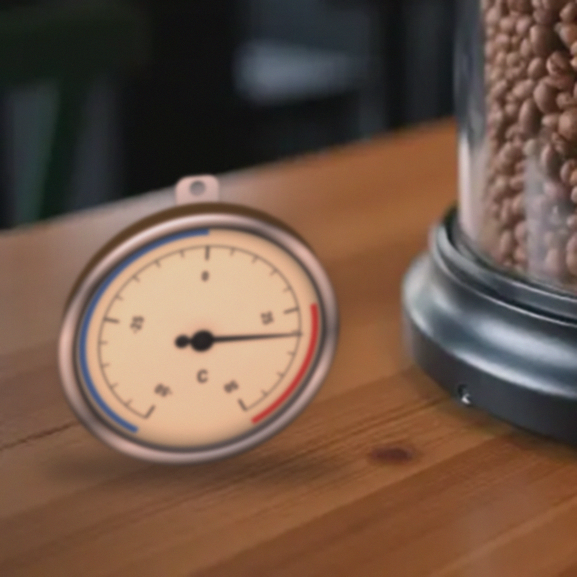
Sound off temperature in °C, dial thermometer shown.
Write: 30 °C
